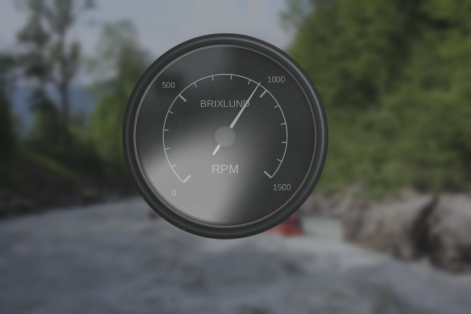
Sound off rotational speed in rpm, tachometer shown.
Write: 950 rpm
